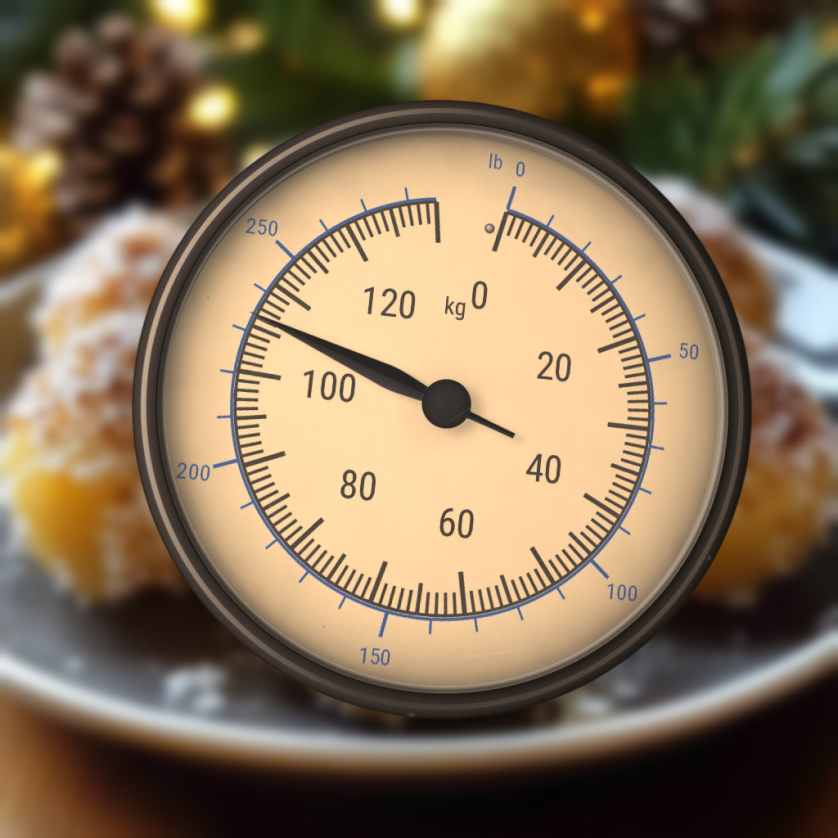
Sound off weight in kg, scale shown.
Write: 106 kg
